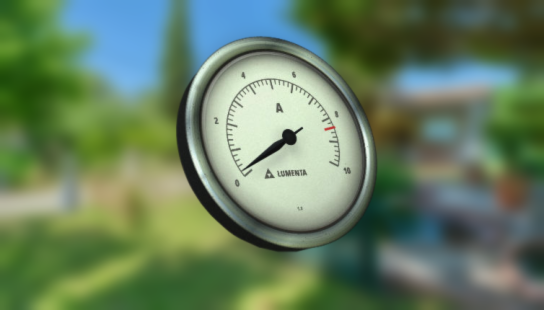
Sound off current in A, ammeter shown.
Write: 0.2 A
